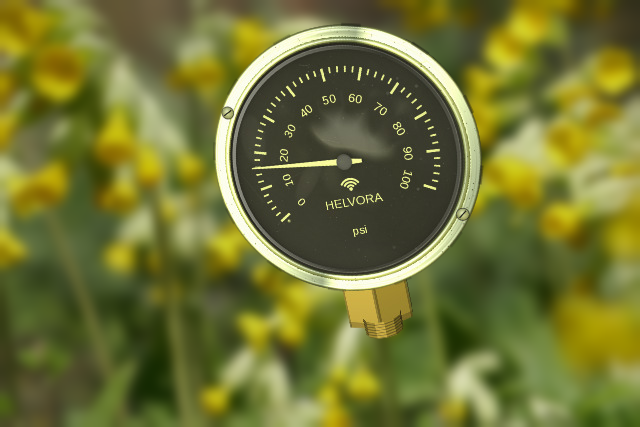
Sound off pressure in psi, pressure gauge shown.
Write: 16 psi
